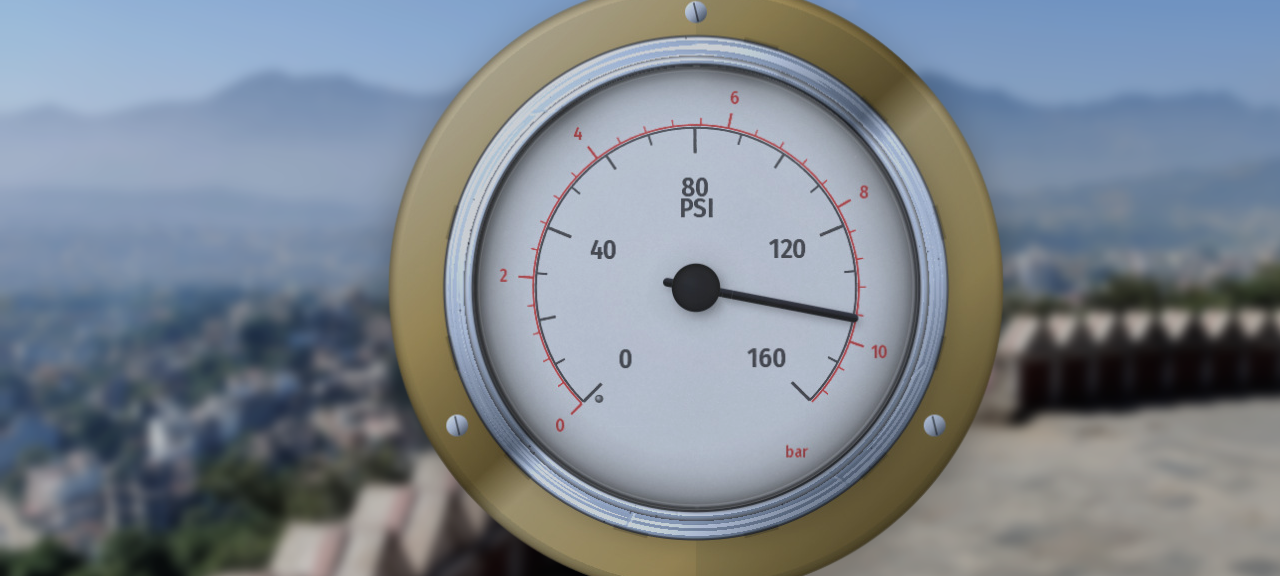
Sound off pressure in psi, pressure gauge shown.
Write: 140 psi
